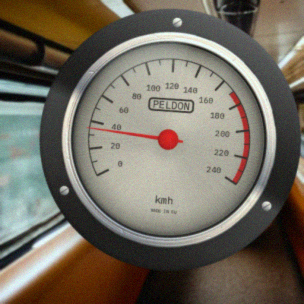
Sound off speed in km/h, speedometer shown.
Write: 35 km/h
